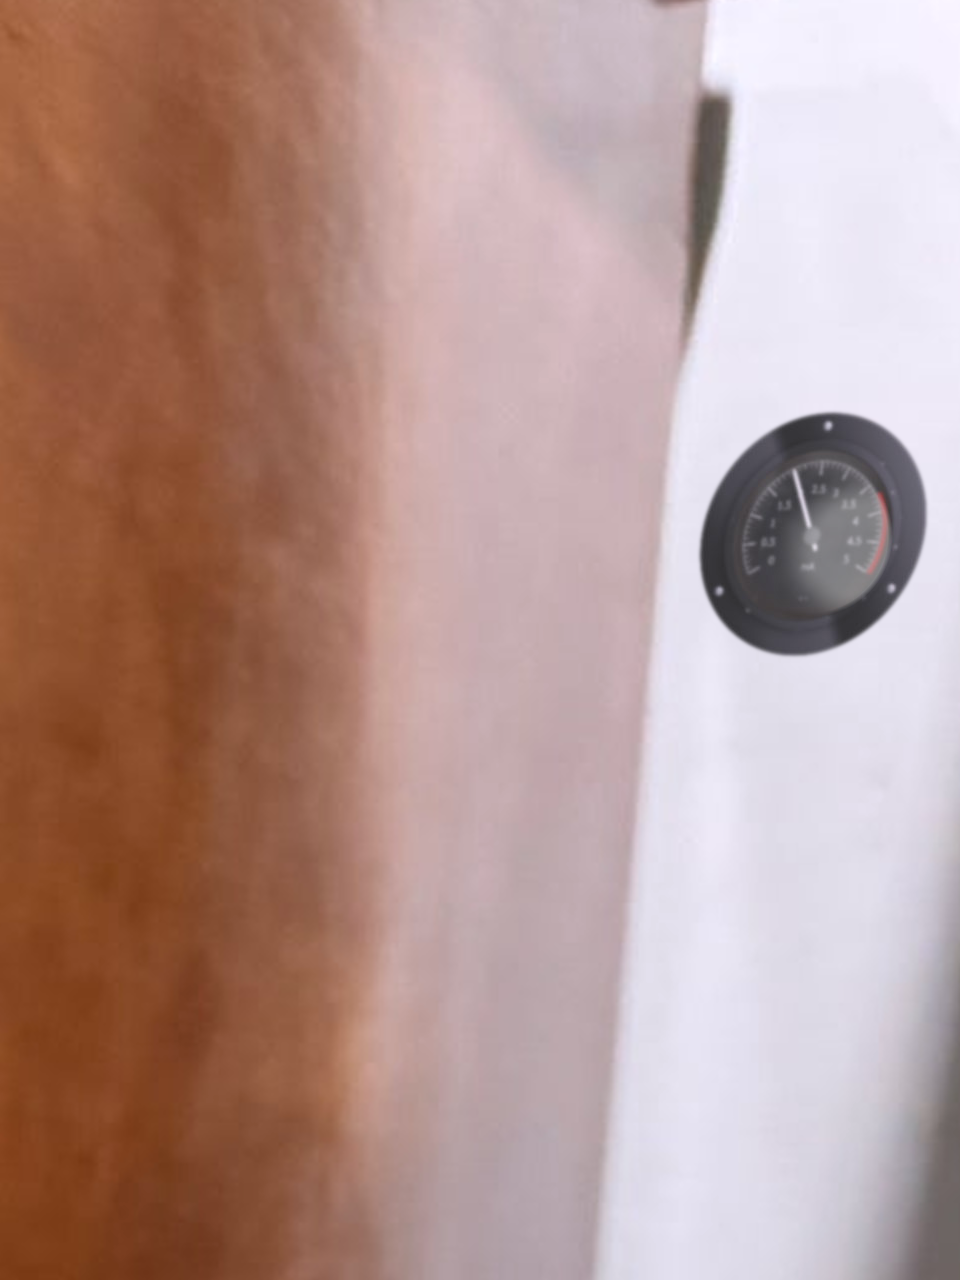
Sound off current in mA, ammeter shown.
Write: 2 mA
